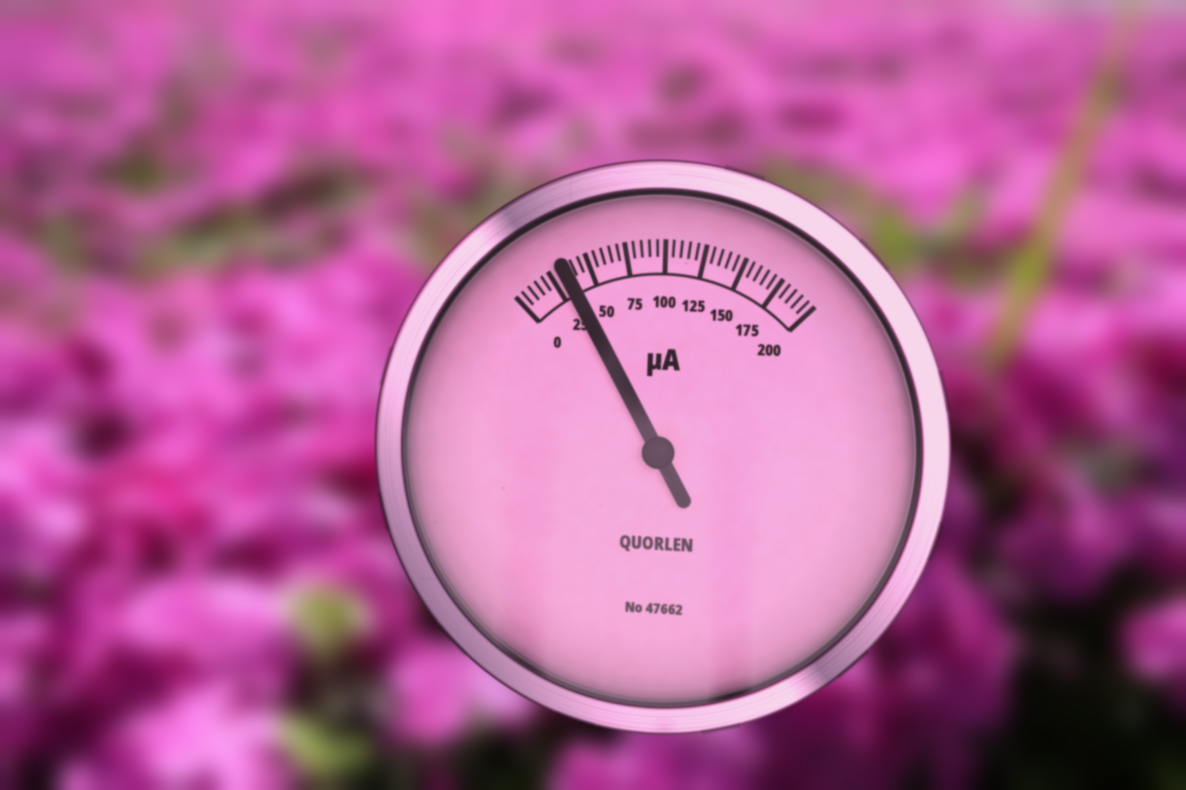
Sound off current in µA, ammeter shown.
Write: 35 µA
